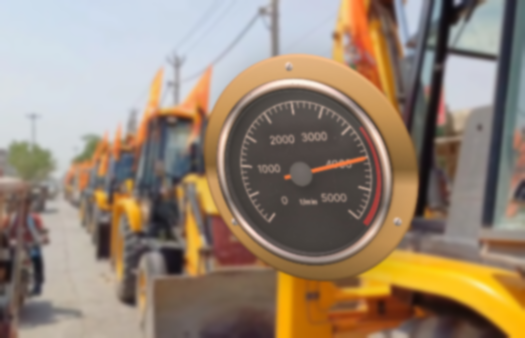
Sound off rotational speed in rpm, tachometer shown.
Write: 4000 rpm
